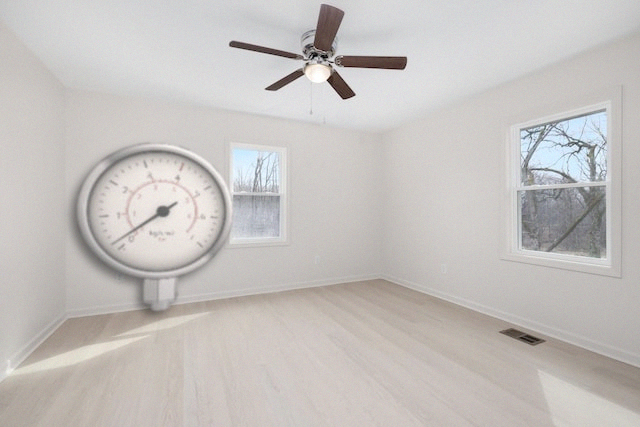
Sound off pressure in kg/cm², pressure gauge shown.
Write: 0.2 kg/cm²
